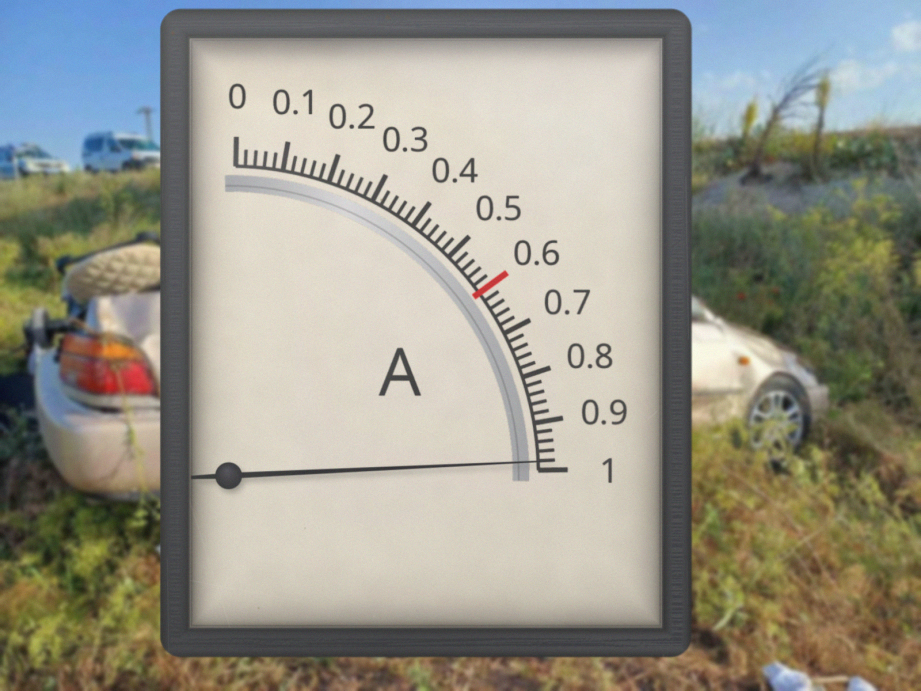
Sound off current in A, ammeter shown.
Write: 0.98 A
